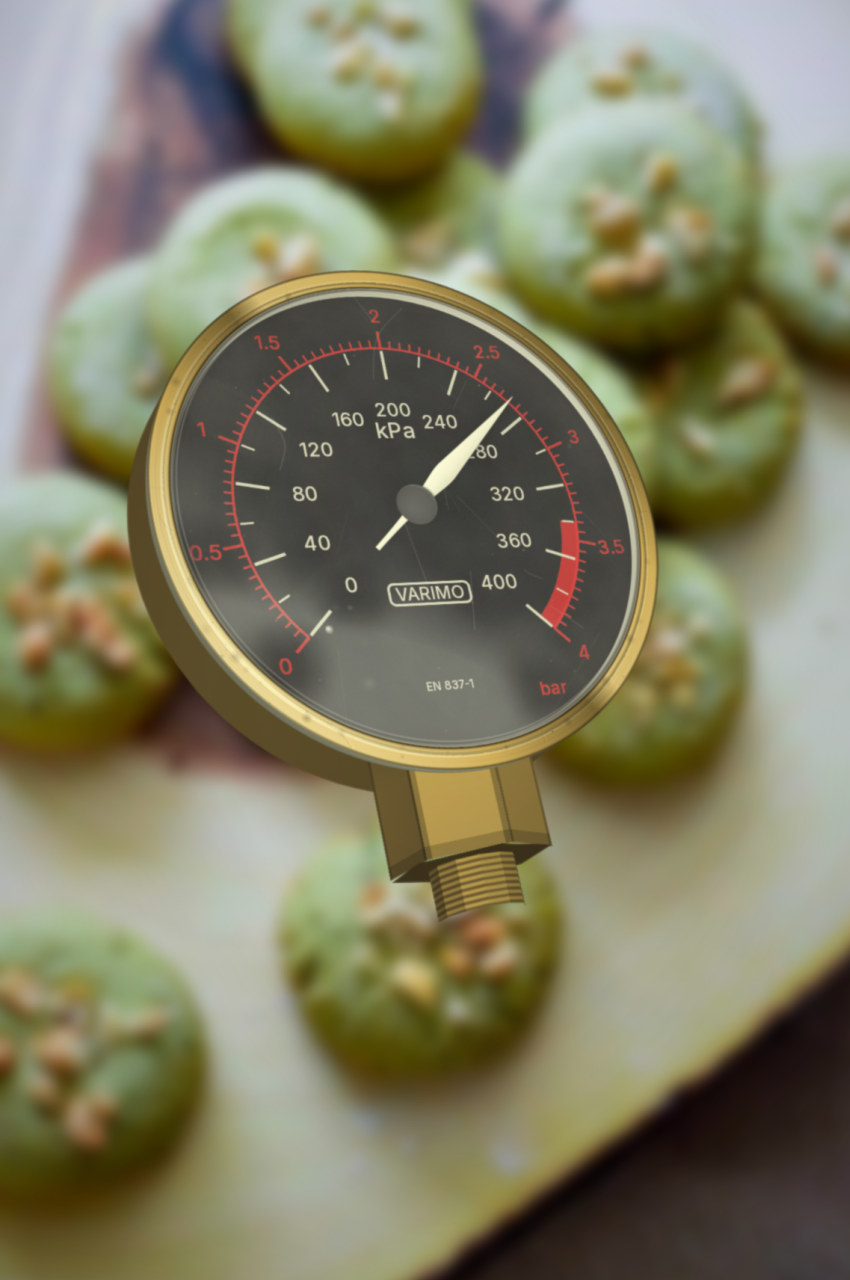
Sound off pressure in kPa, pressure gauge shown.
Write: 270 kPa
